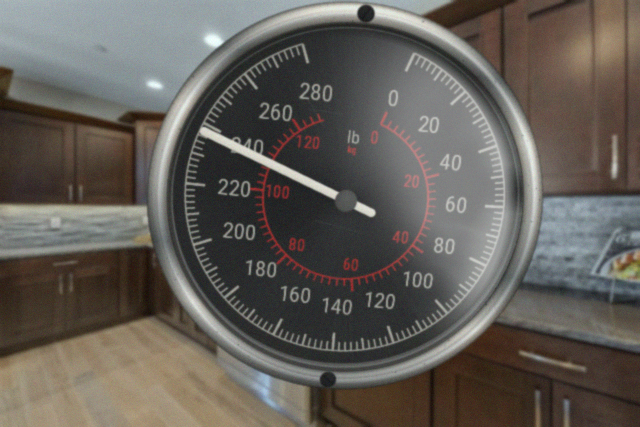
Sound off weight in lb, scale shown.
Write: 238 lb
